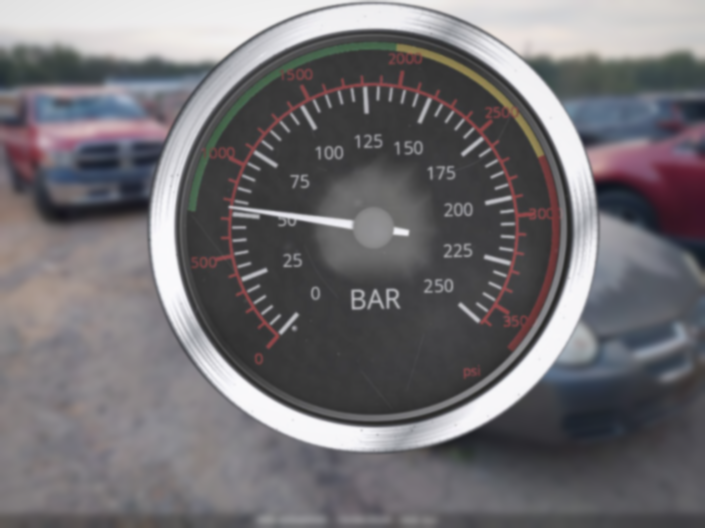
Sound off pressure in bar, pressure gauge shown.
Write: 52.5 bar
